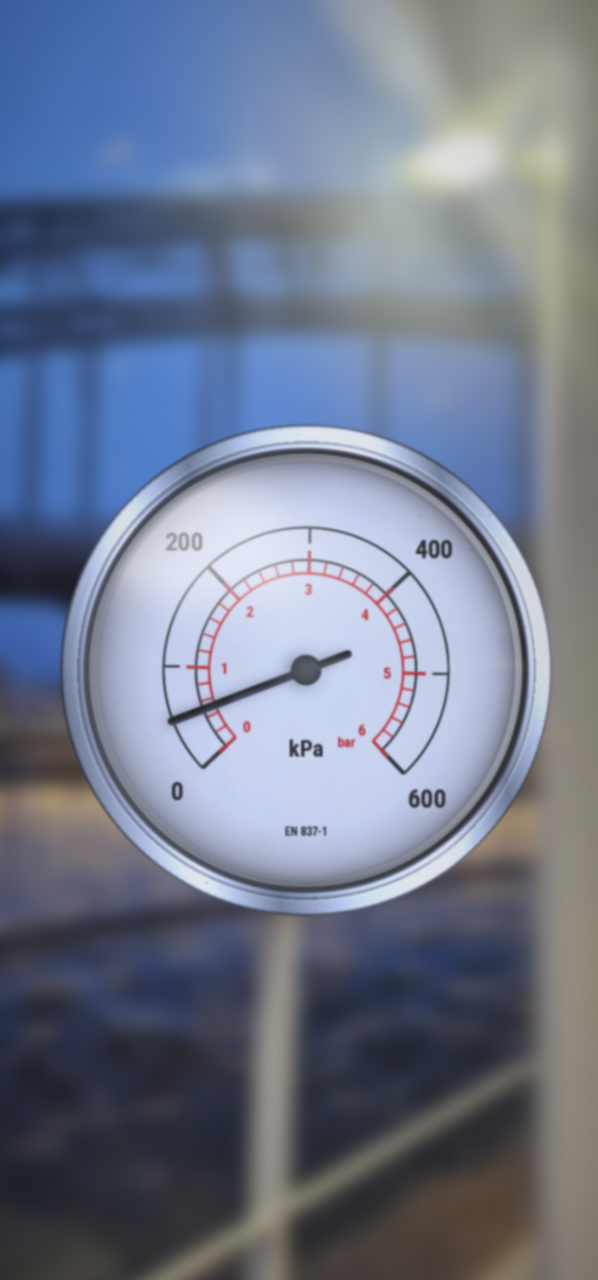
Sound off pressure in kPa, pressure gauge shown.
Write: 50 kPa
